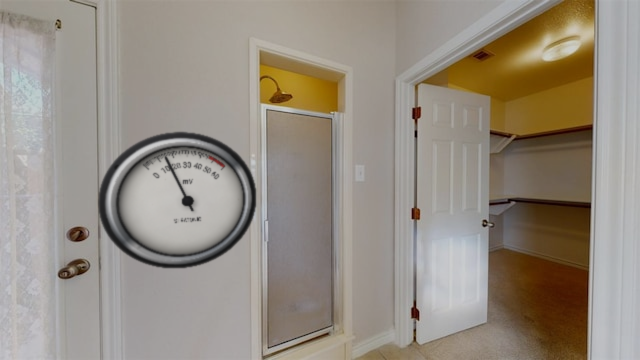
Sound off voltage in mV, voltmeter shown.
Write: 15 mV
